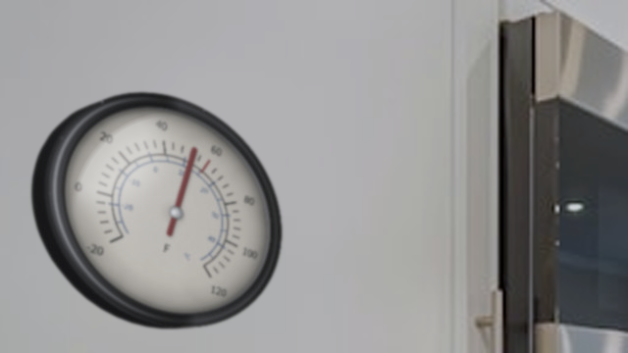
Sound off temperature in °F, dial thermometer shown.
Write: 52 °F
